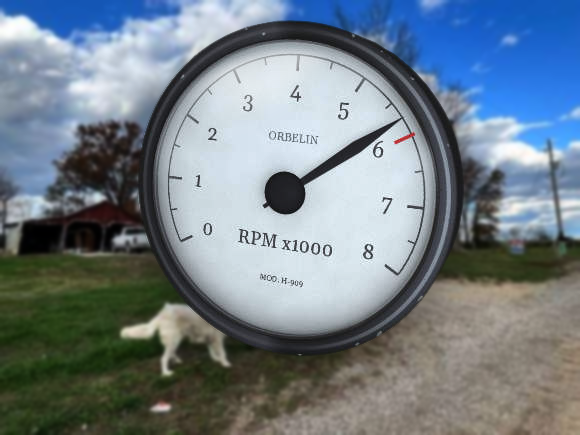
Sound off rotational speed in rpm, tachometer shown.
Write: 5750 rpm
